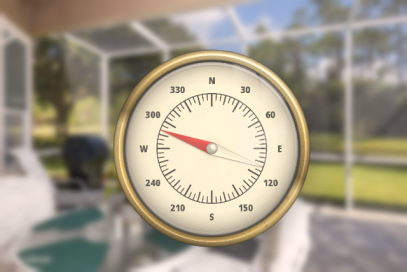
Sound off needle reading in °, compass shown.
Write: 290 °
